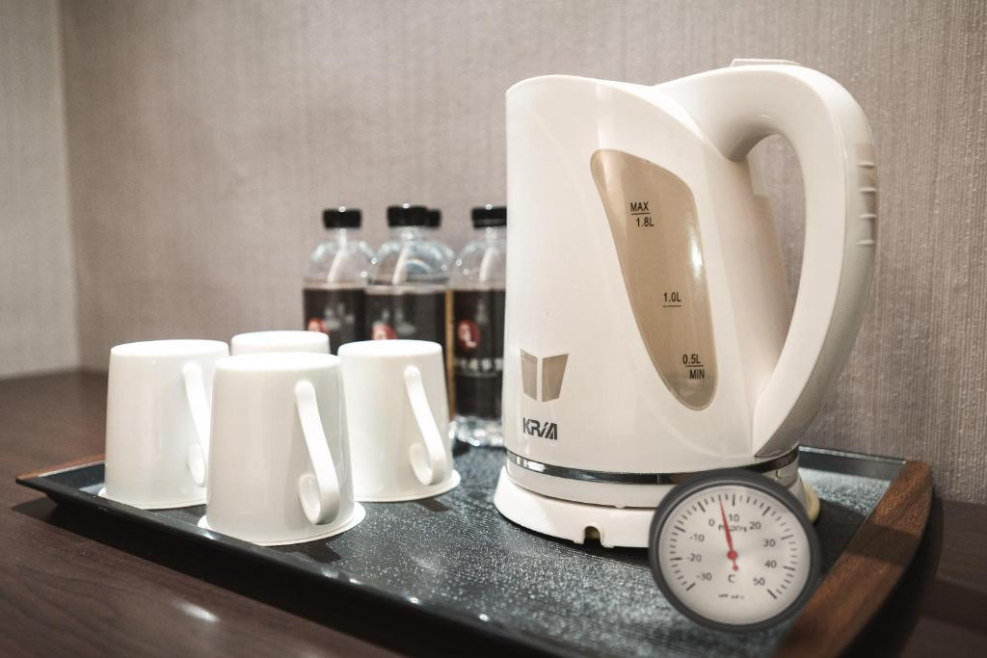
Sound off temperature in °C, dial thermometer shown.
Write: 6 °C
